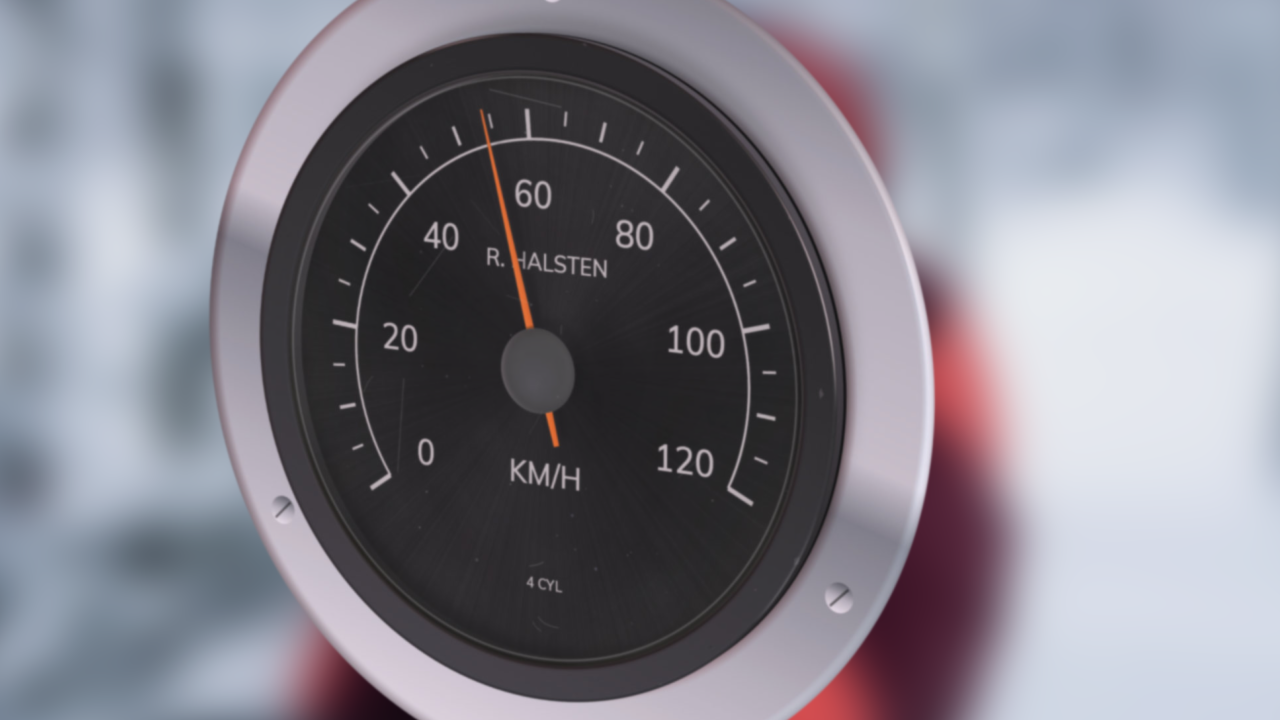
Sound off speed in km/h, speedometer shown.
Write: 55 km/h
